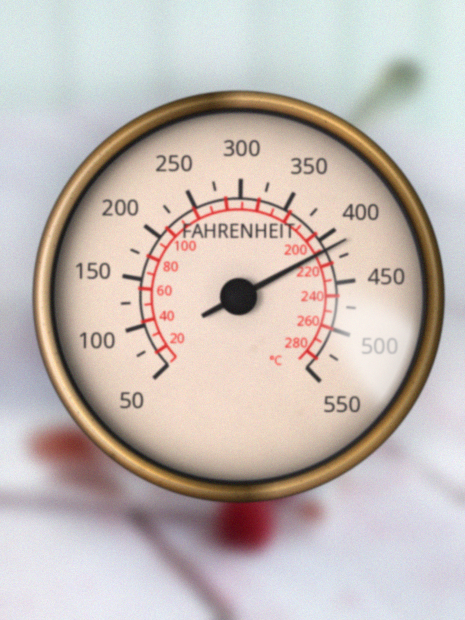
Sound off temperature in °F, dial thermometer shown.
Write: 412.5 °F
